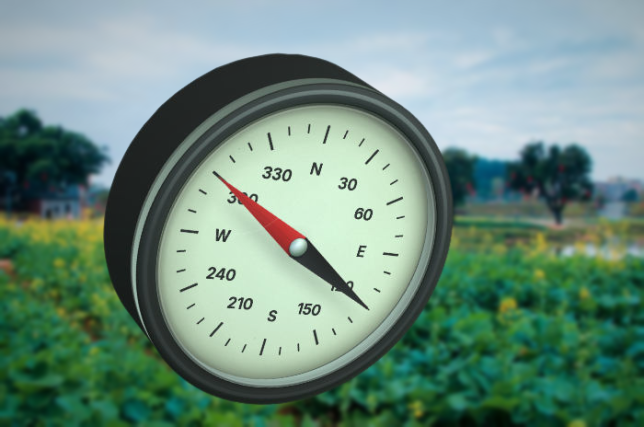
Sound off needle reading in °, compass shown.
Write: 300 °
